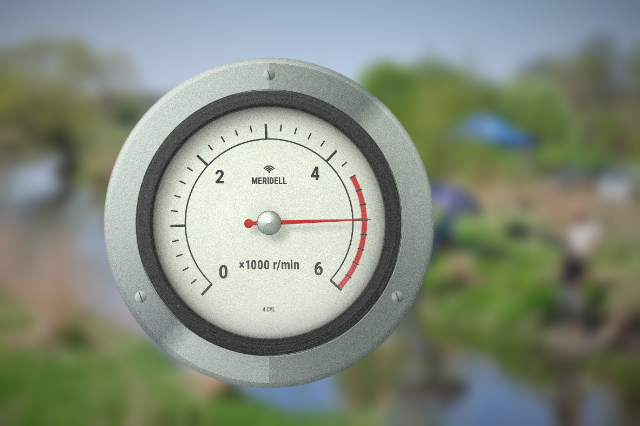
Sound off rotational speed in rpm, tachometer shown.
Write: 5000 rpm
